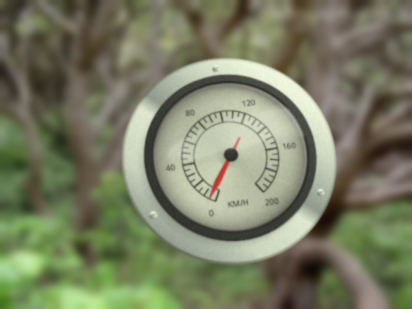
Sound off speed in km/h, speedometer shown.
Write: 5 km/h
